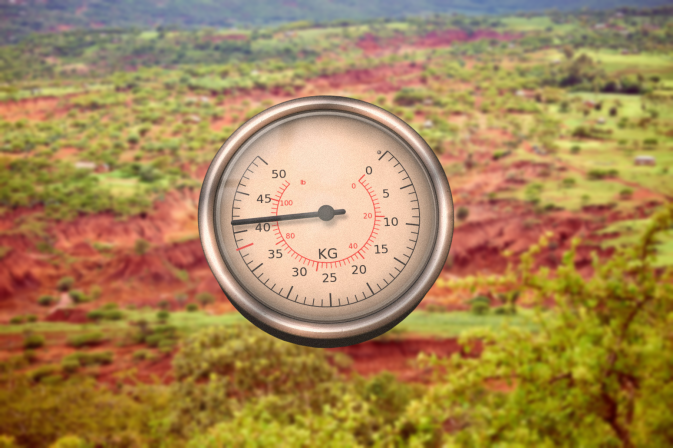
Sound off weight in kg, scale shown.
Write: 41 kg
